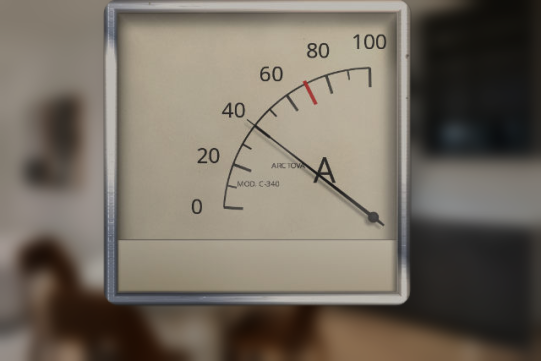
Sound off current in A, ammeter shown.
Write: 40 A
